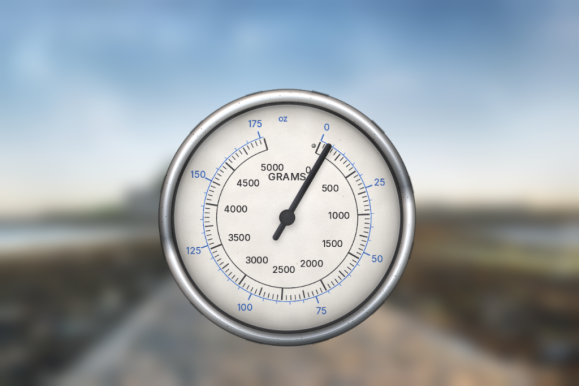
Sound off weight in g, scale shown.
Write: 100 g
